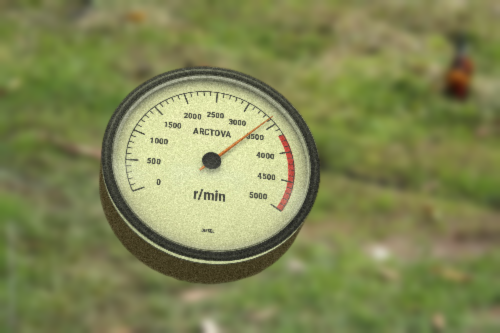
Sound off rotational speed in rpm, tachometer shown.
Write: 3400 rpm
